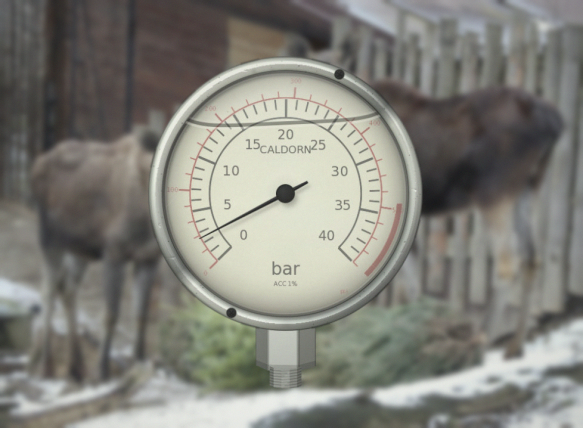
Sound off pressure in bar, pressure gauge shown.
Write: 2.5 bar
